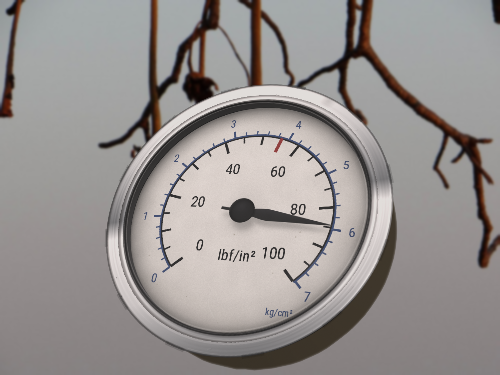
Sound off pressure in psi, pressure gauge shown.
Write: 85 psi
